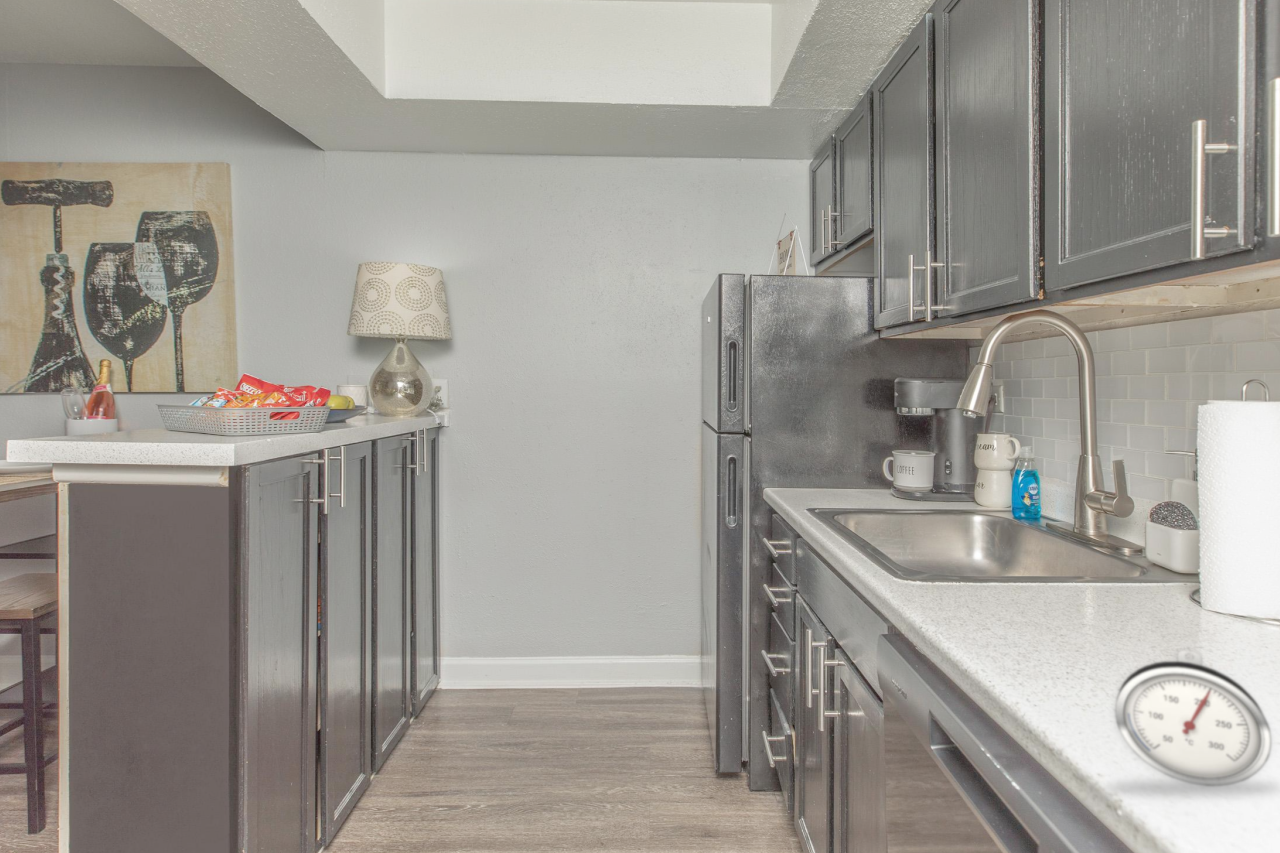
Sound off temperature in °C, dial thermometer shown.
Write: 200 °C
